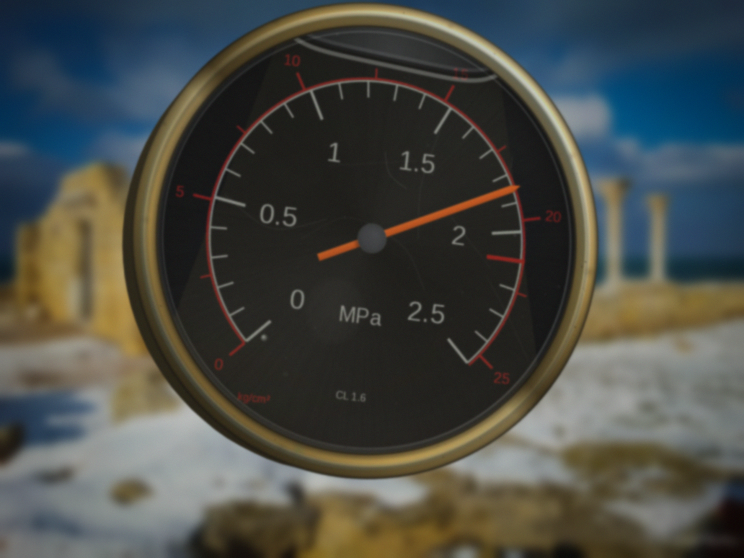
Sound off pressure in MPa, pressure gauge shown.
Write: 1.85 MPa
